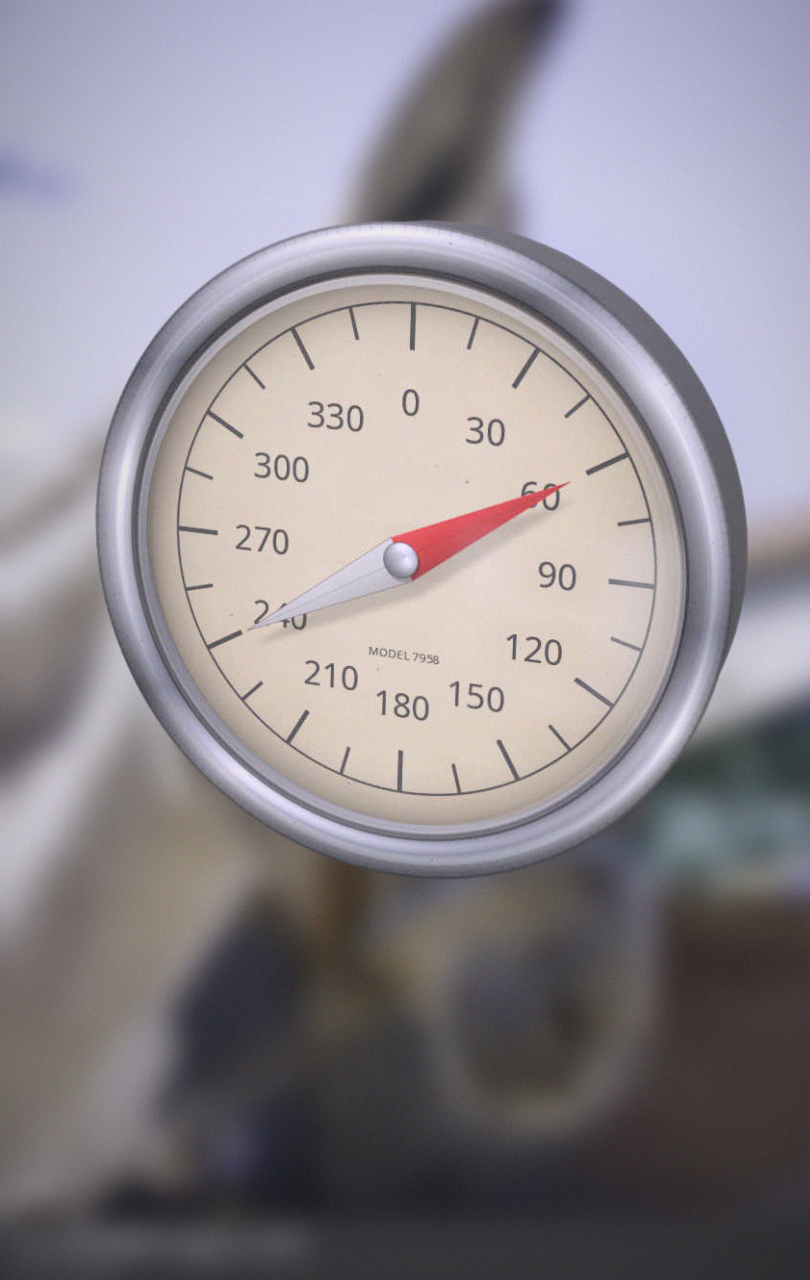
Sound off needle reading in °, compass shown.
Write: 60 °
